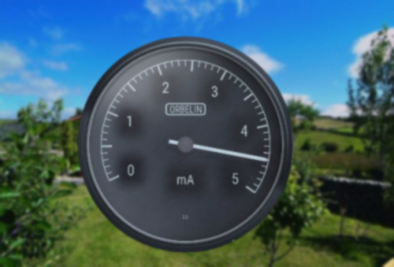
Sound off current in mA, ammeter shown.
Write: 4.5 mA
